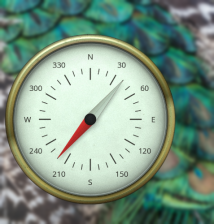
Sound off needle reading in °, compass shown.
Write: 220 °
